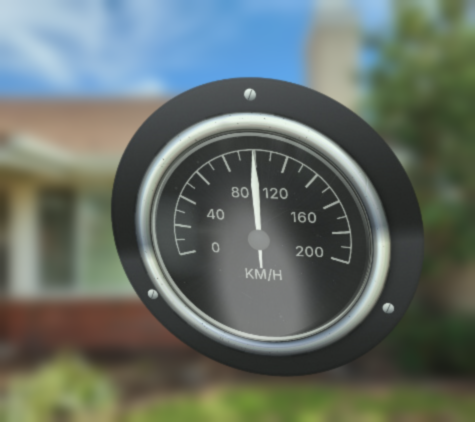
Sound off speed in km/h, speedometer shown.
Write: 100 km/h
